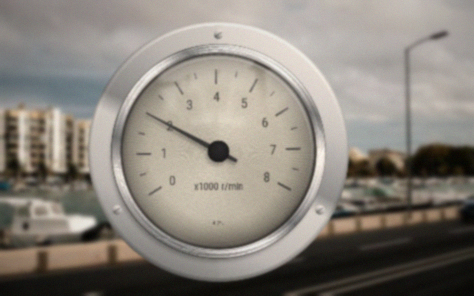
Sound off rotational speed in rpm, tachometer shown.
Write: 2000 rpm
